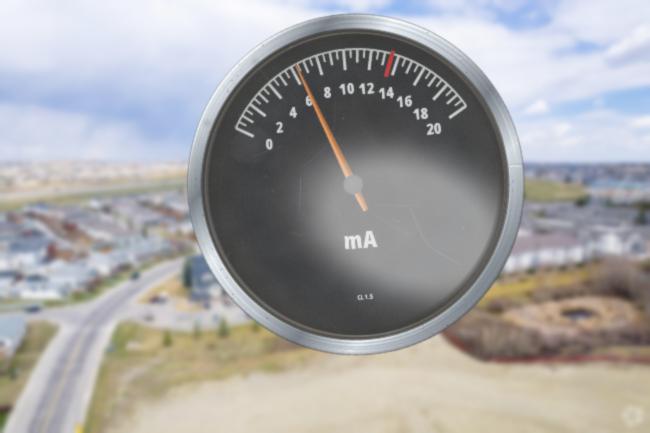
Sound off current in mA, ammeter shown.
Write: 6.5 mA
